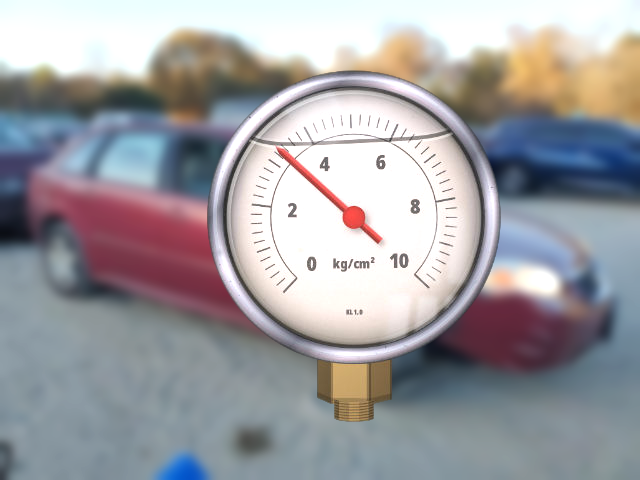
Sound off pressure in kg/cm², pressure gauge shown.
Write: 3.3 kg/cm²
